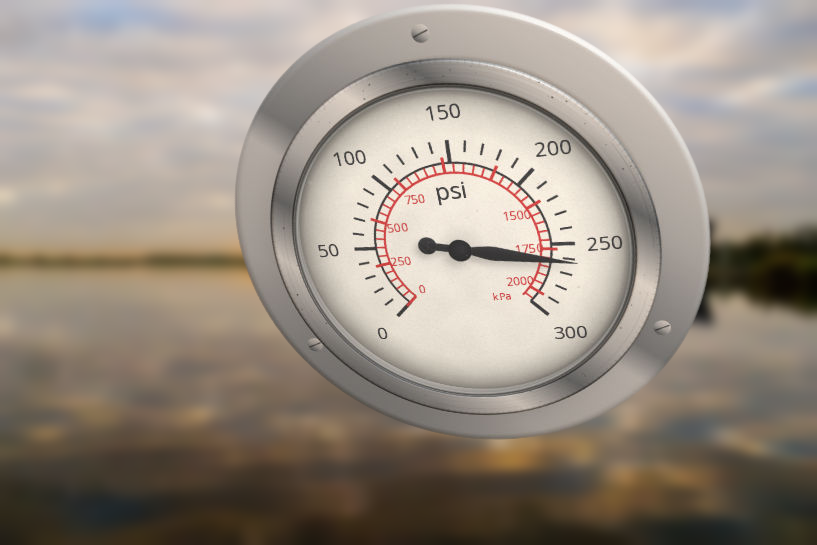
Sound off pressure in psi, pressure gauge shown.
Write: 260 psi
